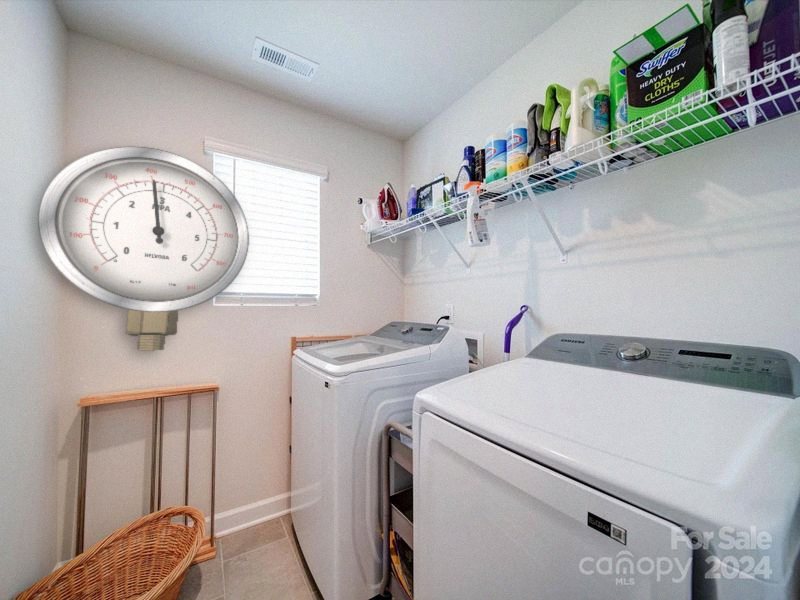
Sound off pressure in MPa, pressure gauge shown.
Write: 2.8 MPa
